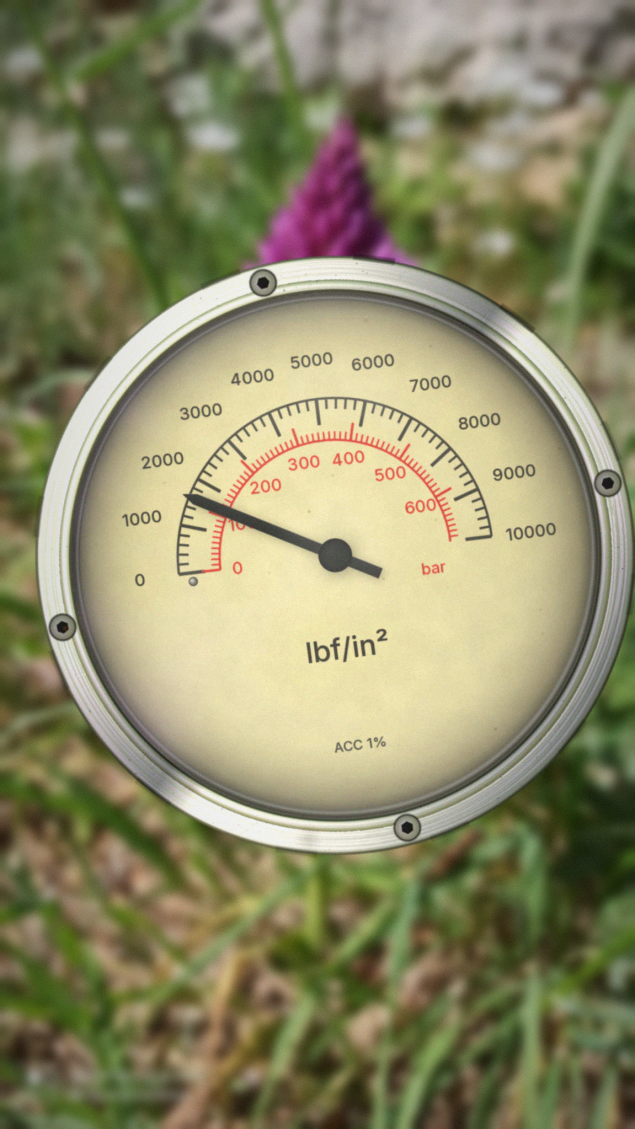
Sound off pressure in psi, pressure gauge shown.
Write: 1600 psi
